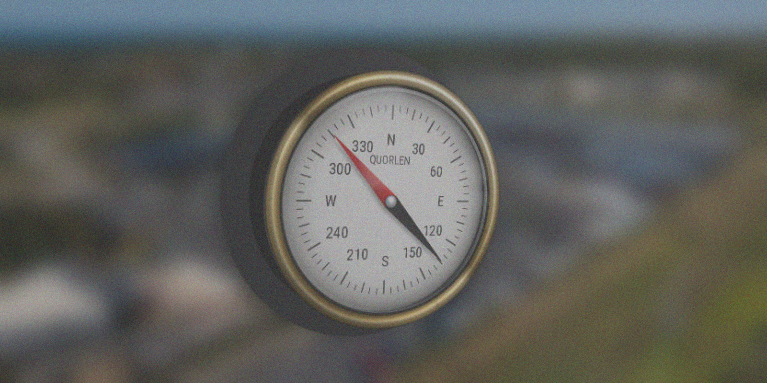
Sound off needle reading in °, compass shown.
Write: 315 °
